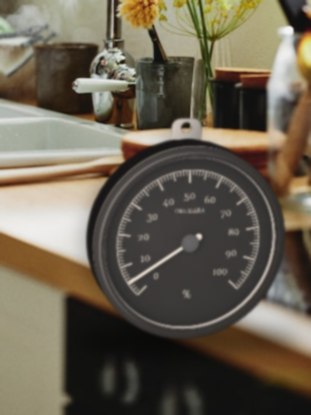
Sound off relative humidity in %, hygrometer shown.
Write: 5 %
